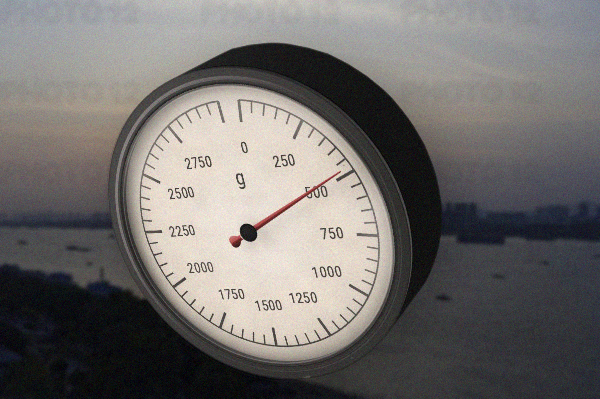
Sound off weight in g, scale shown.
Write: 475 g
